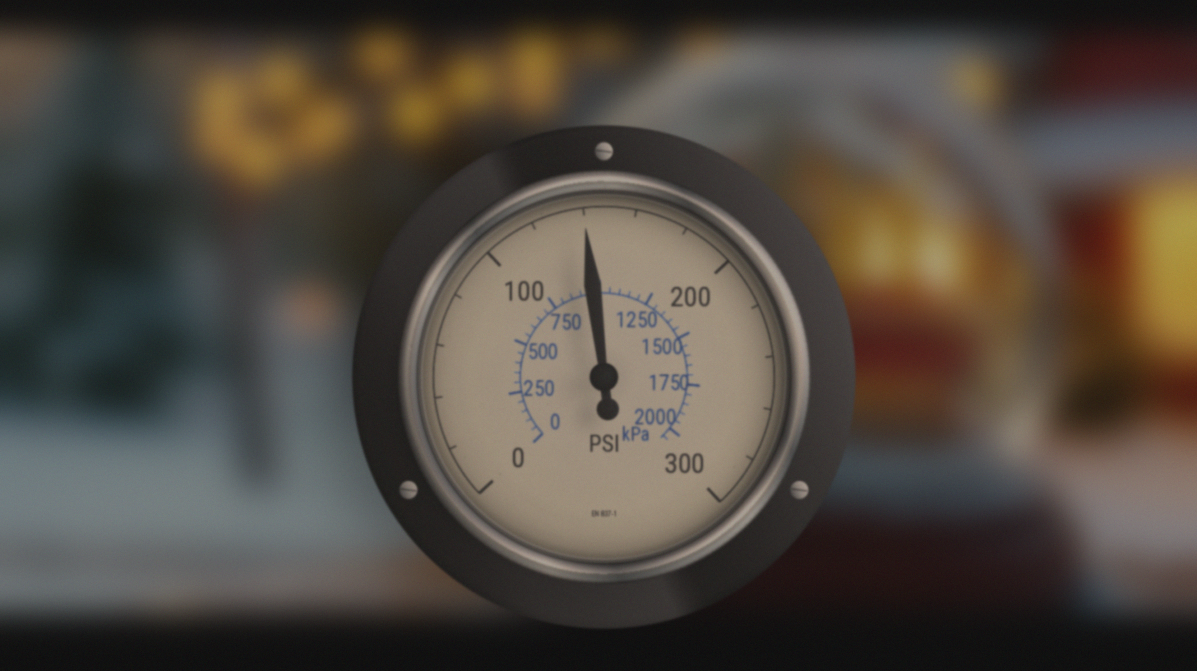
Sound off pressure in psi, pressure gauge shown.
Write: 140 psi
